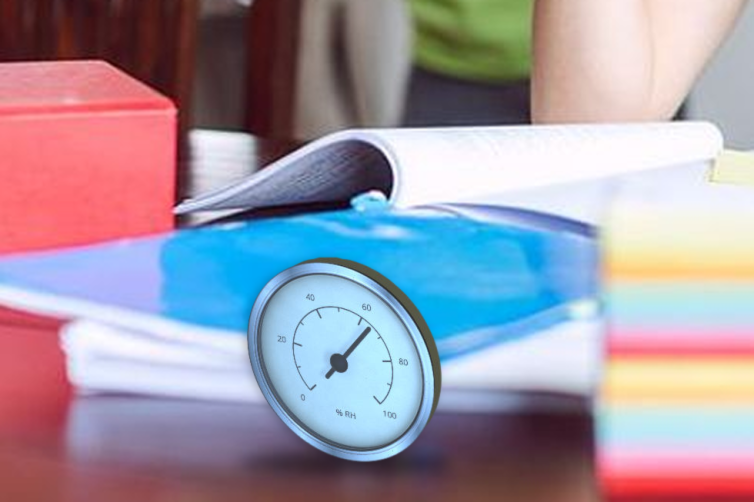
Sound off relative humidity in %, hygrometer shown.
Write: 65 %
